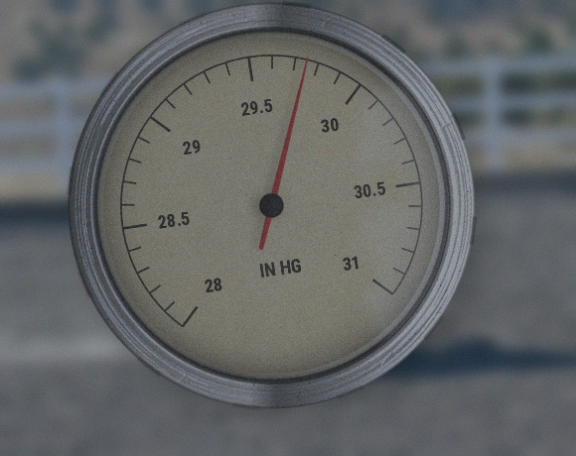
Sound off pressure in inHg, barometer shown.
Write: 29.75 inHg
